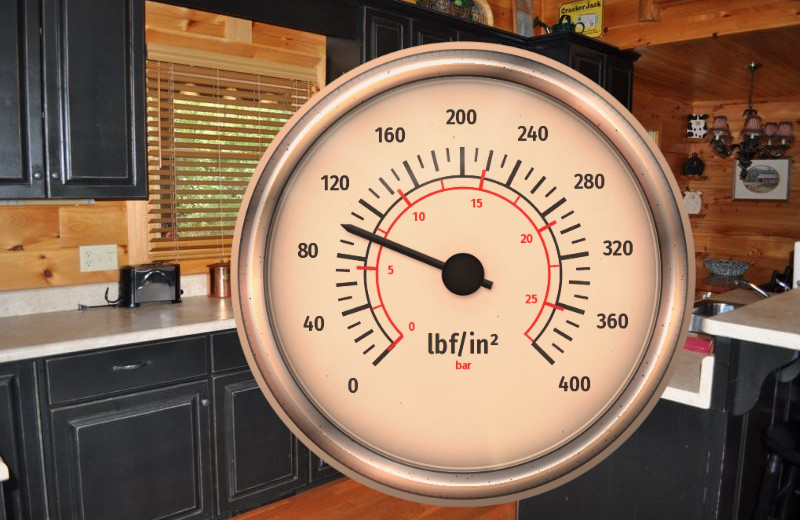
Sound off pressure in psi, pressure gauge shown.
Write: 100 psi
